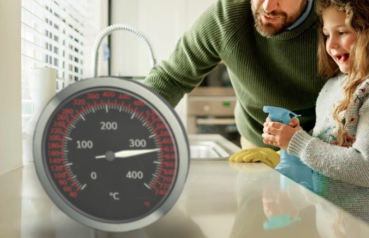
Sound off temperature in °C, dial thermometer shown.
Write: 325 °C
